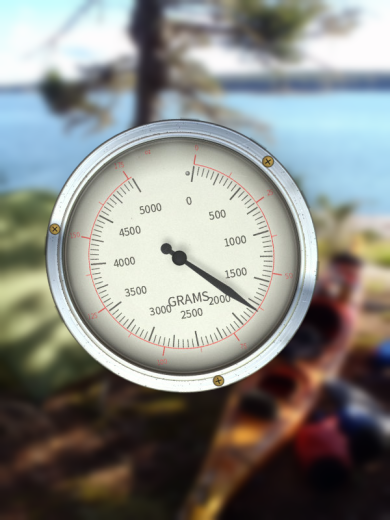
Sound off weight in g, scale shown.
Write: 1800 g
